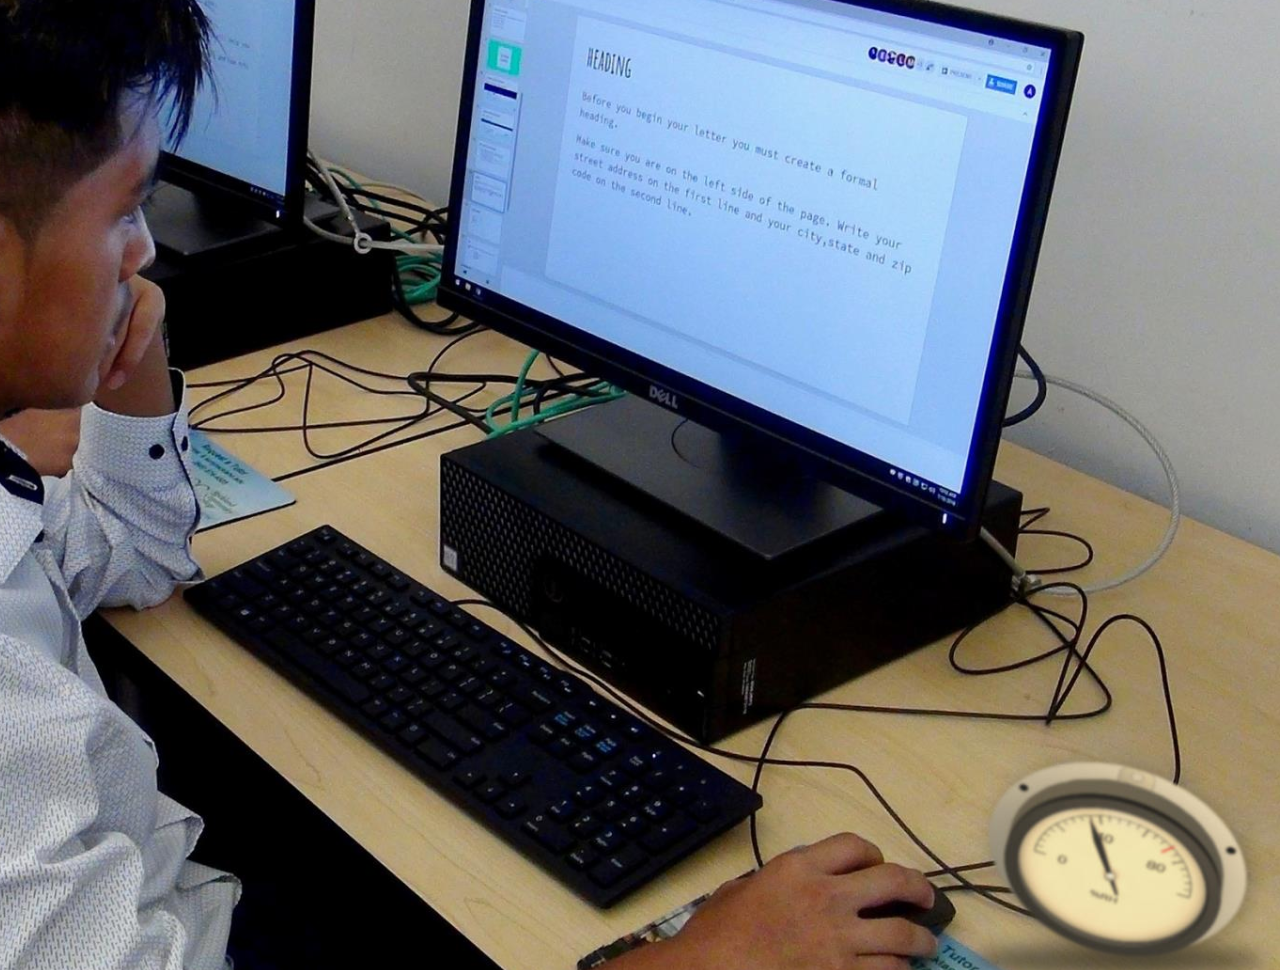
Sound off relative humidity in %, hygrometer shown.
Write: 36 %
